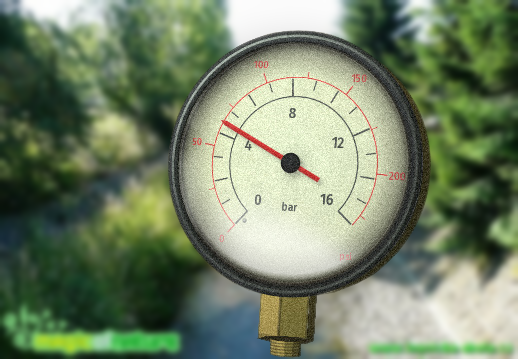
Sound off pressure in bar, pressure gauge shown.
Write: 4.5 bar
